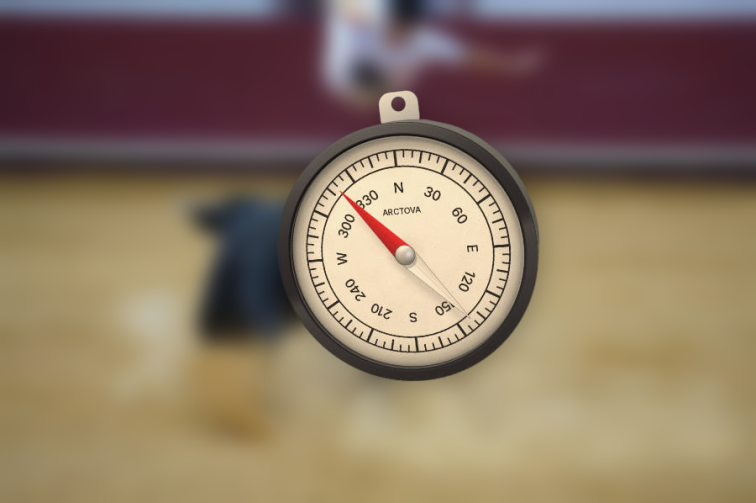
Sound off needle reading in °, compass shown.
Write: 320 °
